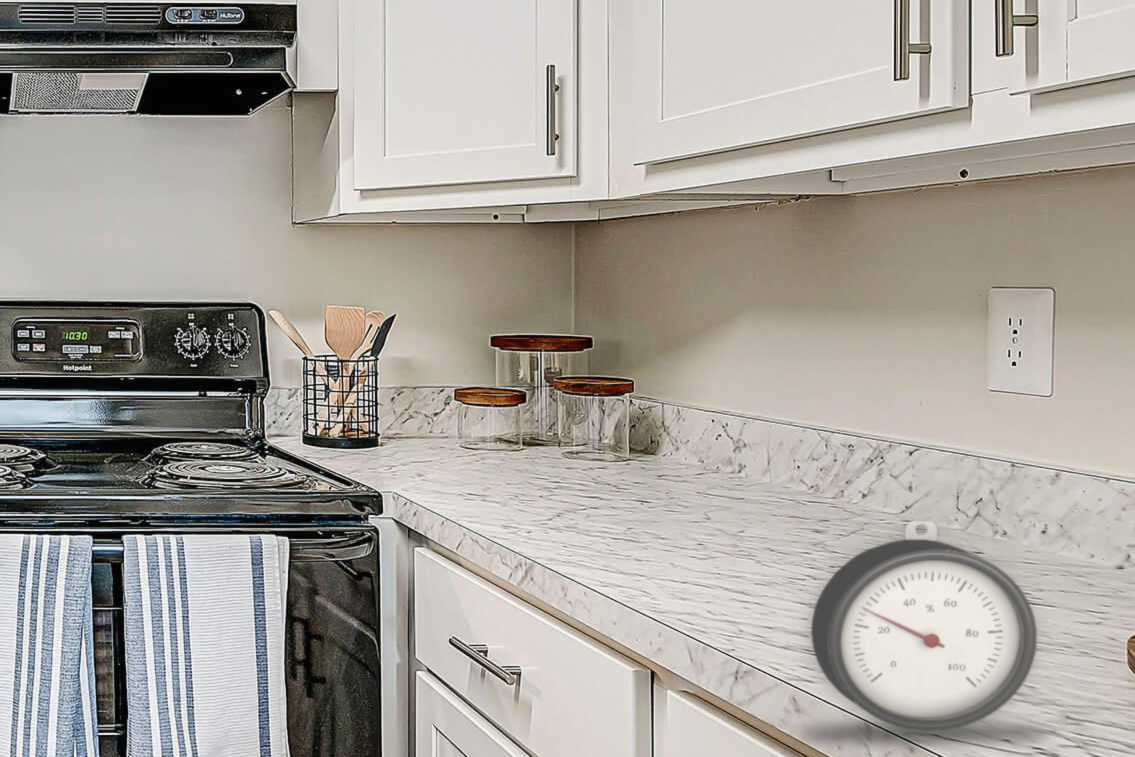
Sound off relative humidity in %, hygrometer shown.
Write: 26 %
